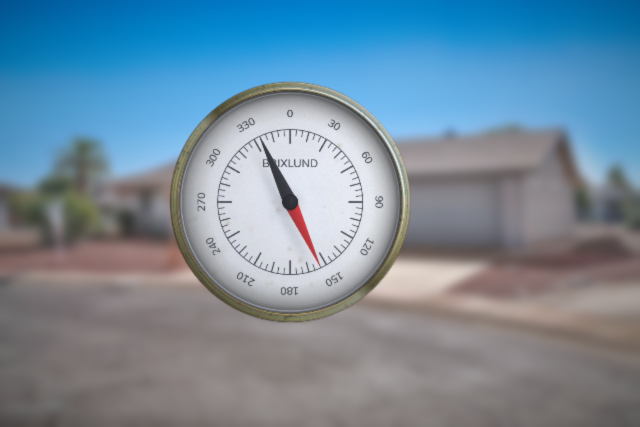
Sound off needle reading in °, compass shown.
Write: 155 °
